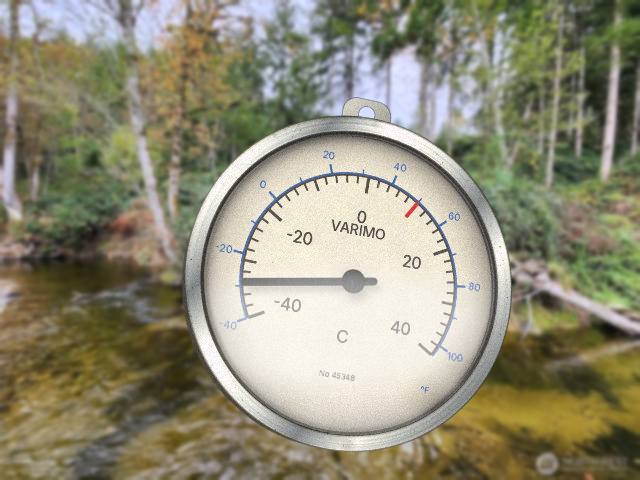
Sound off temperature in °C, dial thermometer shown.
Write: -34 °C
